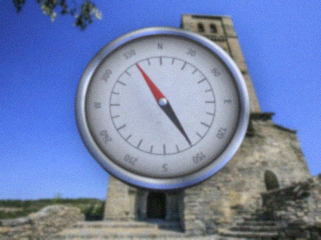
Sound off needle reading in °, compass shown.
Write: 330 °
